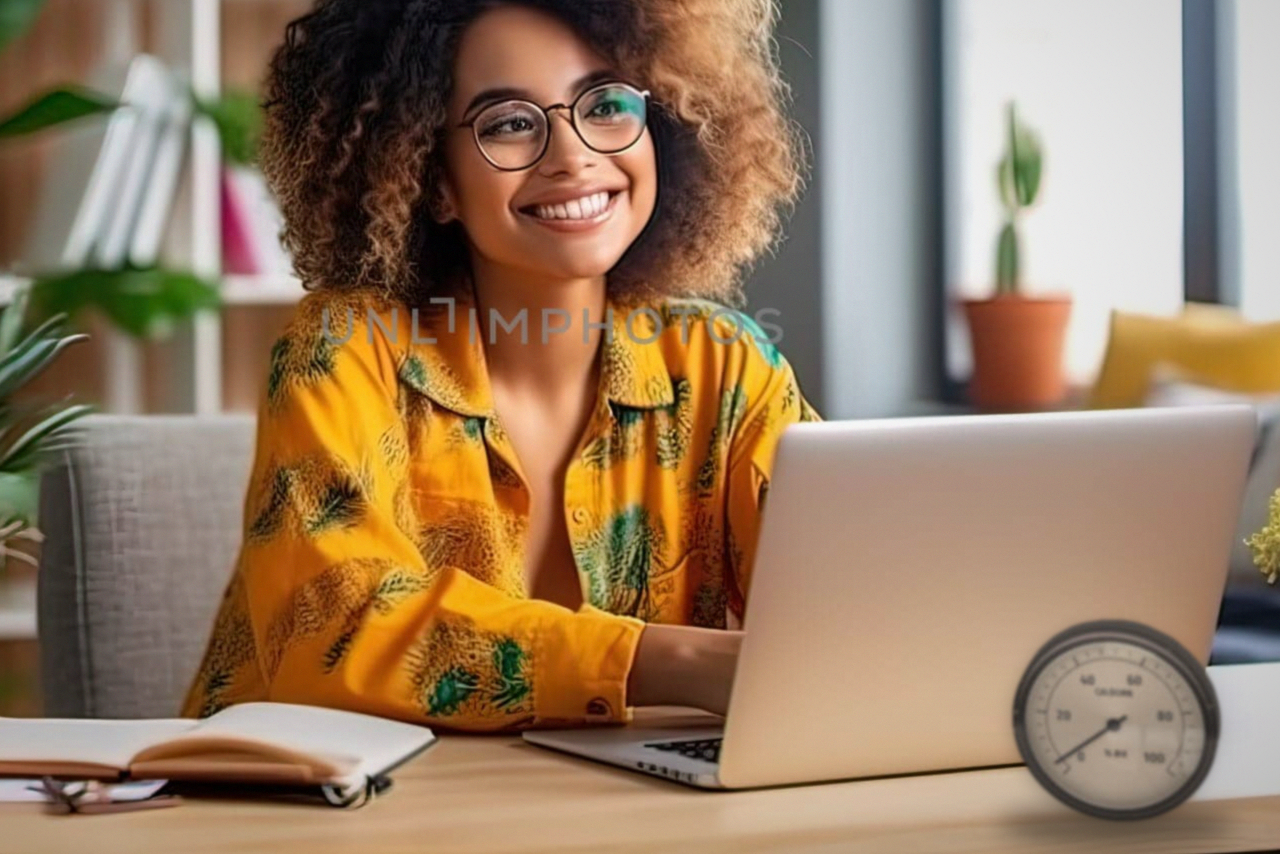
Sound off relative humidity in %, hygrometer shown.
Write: 4 %
